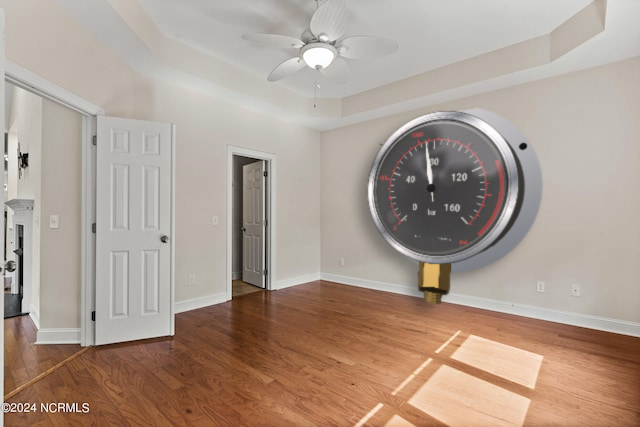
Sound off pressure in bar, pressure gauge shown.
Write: 75 bar
